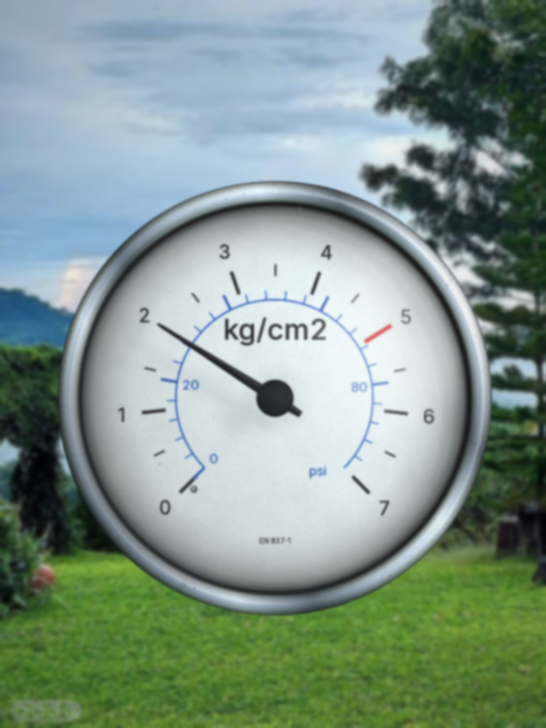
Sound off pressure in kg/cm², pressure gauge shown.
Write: 2 kg/cm²
